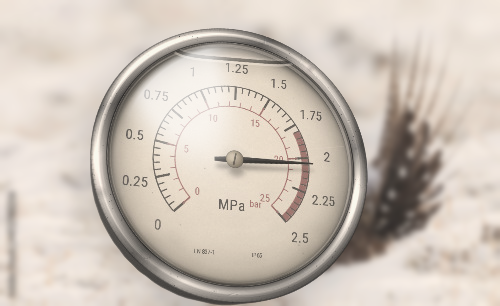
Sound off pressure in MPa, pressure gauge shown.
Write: 2.05 MPa
